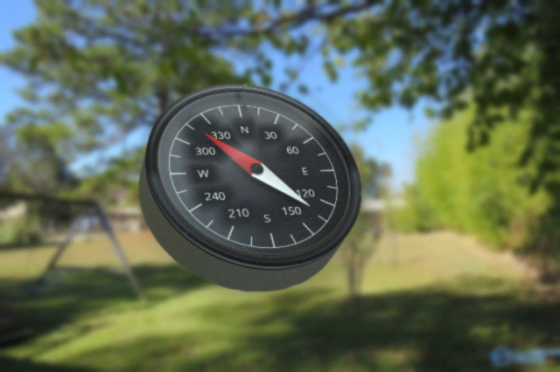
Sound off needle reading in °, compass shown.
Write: 315 °
